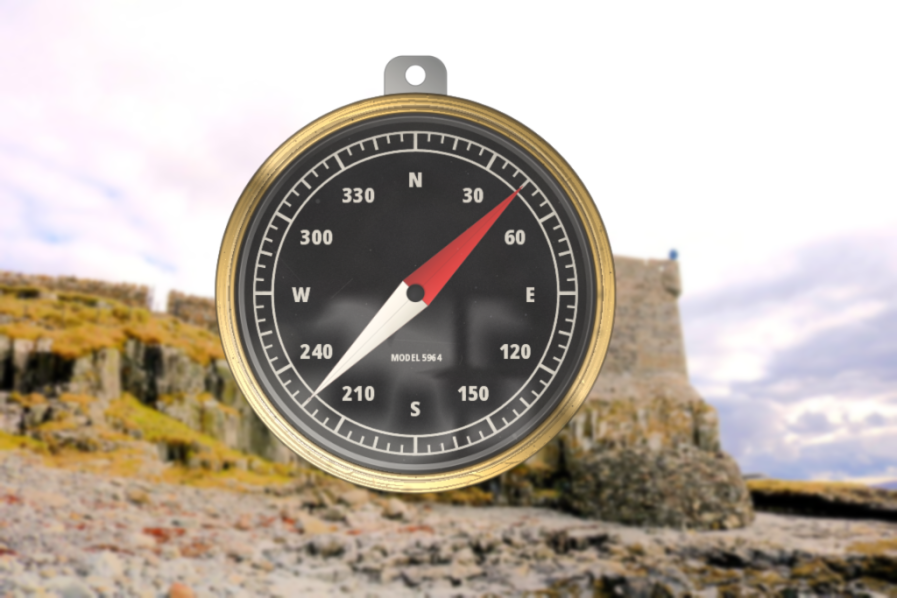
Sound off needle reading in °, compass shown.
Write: 45 °
